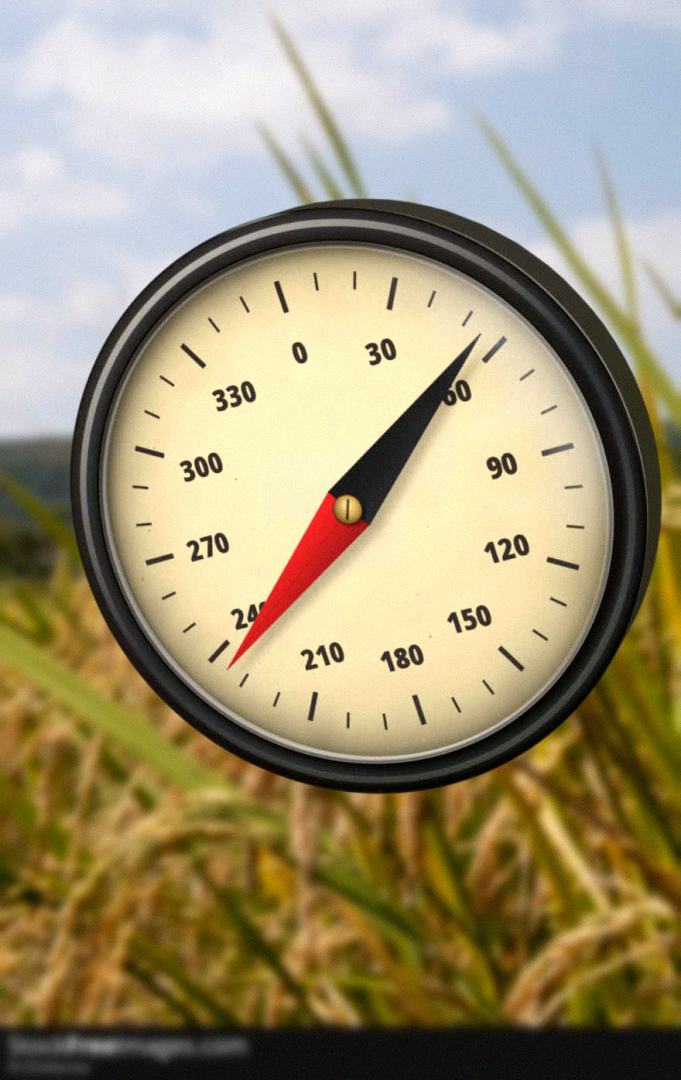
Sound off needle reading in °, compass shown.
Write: 235 °
